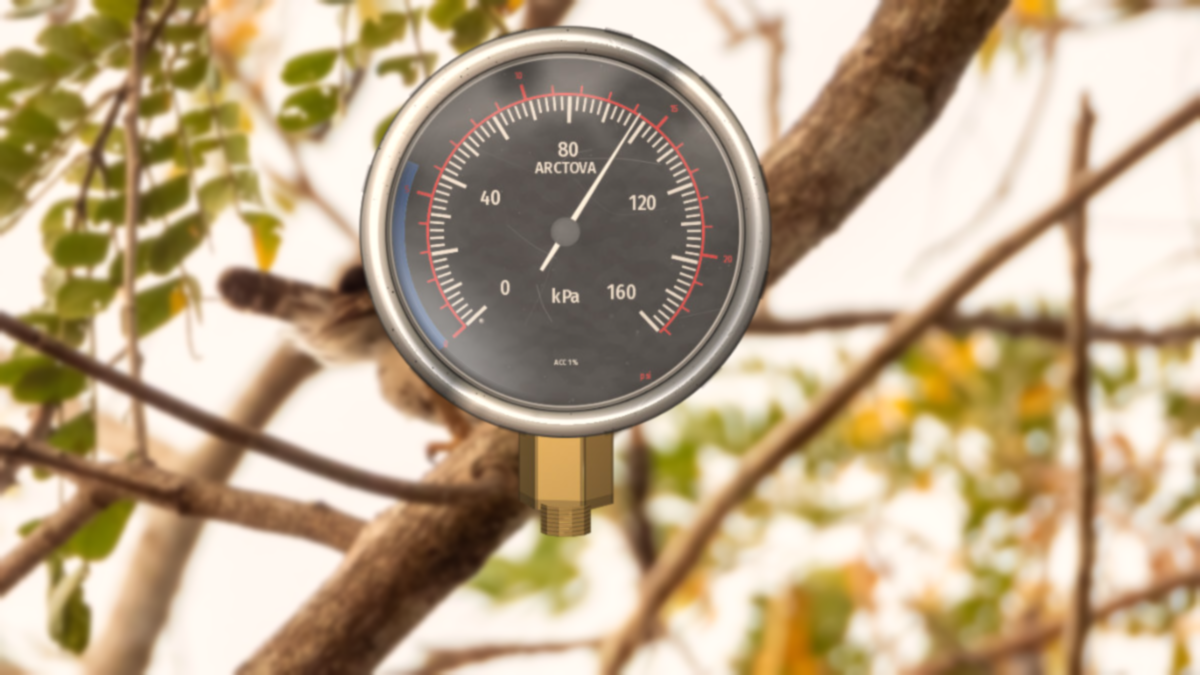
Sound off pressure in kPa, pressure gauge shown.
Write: 98 kPa
